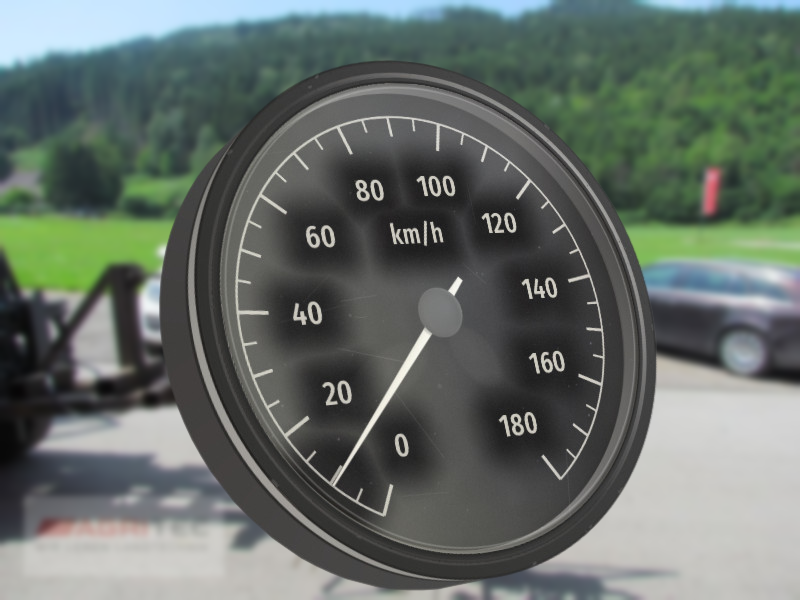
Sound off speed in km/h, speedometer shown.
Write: 10 km/h
